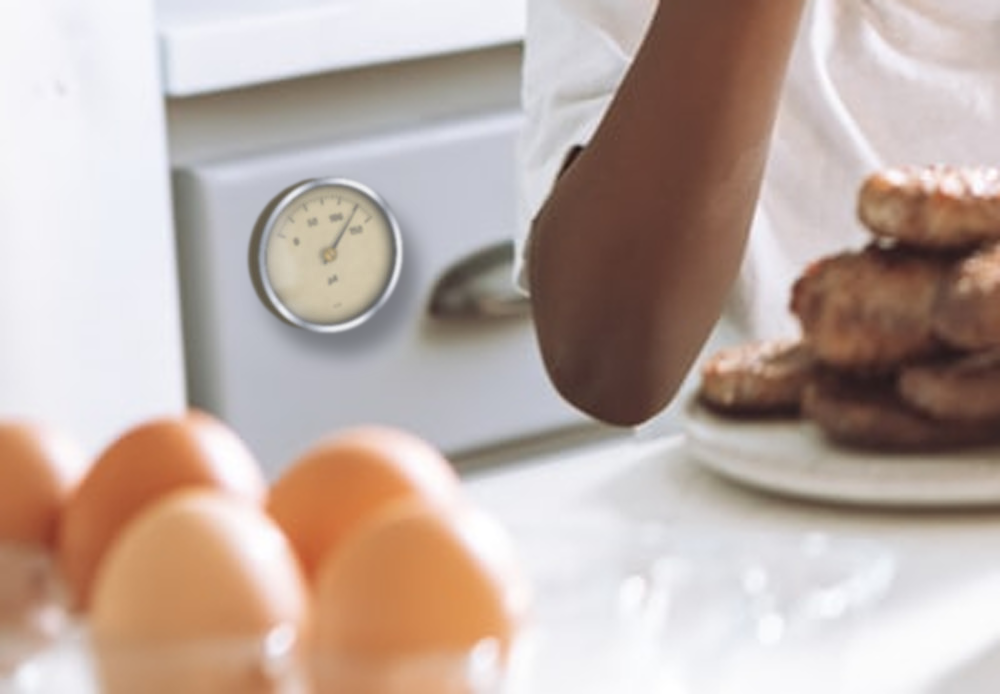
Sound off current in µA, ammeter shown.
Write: 125 µA
